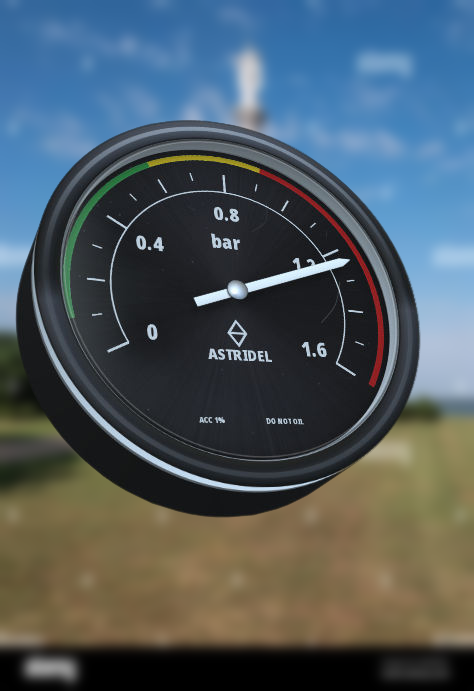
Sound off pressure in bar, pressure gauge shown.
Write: 1.25 bar
